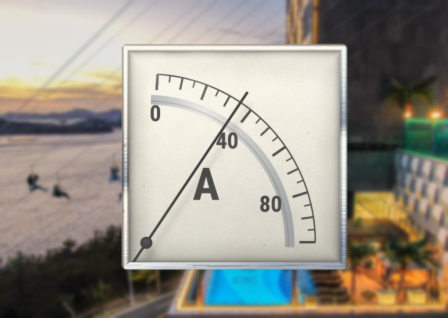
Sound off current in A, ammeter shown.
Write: 35 A
